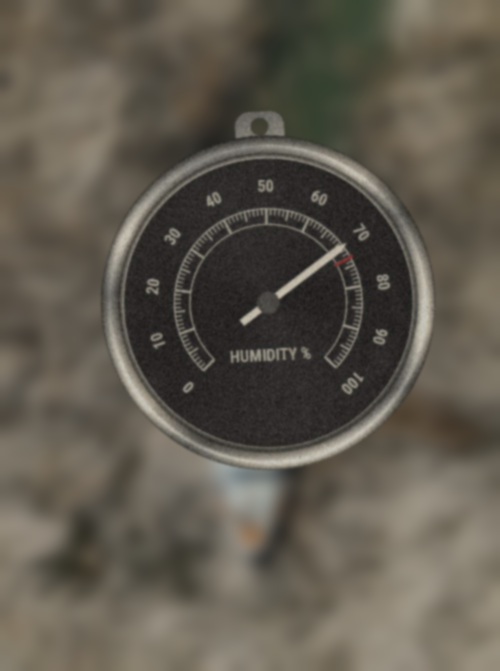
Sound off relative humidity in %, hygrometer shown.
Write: 70 %
